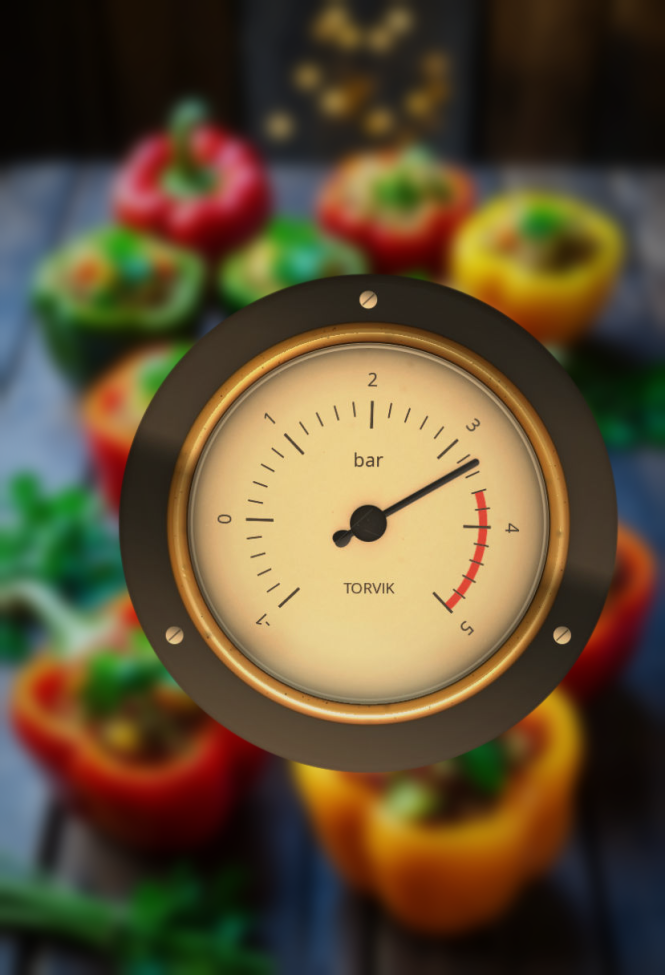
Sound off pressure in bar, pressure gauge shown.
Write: 3.3 bar
